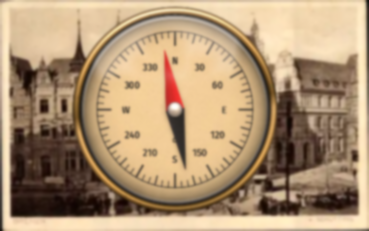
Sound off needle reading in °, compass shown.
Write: 350 °
